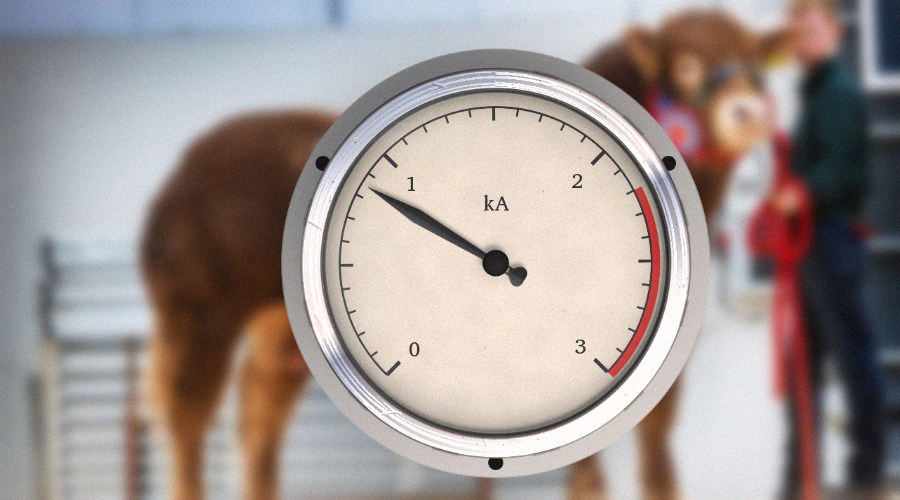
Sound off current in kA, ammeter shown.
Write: 0.85 kA
